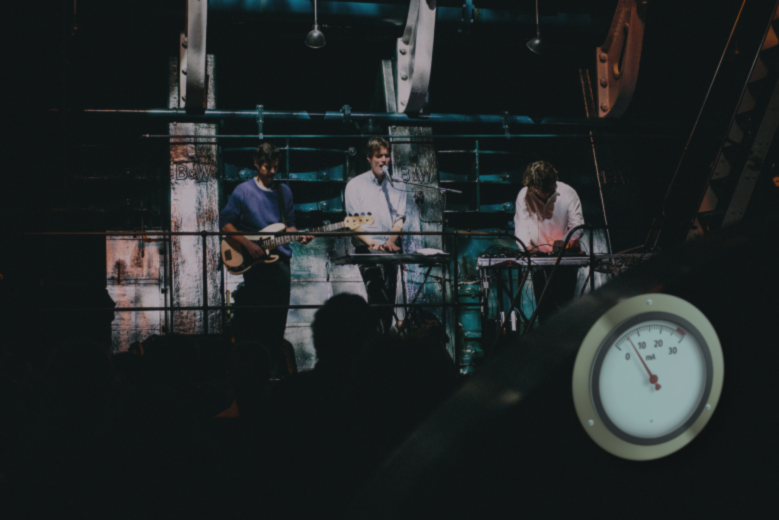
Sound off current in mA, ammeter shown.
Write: 5 mA
